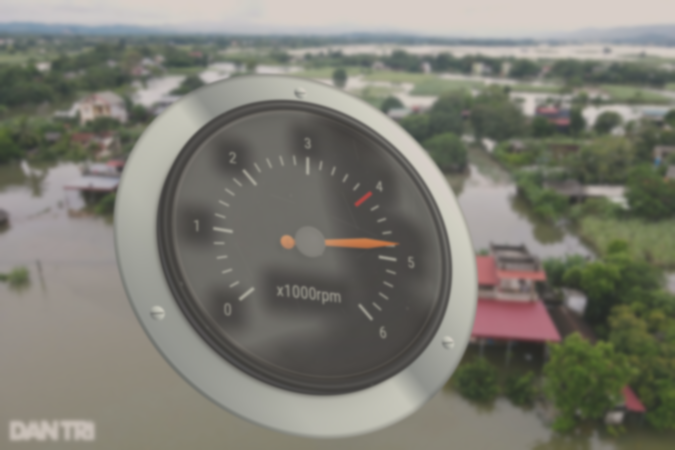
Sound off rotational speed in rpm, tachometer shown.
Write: 4800 rpm
